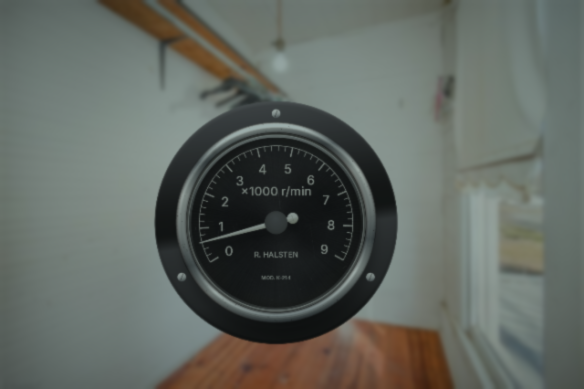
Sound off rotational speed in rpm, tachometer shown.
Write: 600 rpm
